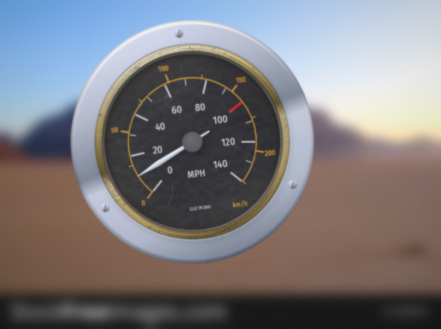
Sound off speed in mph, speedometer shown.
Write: 10 mph
